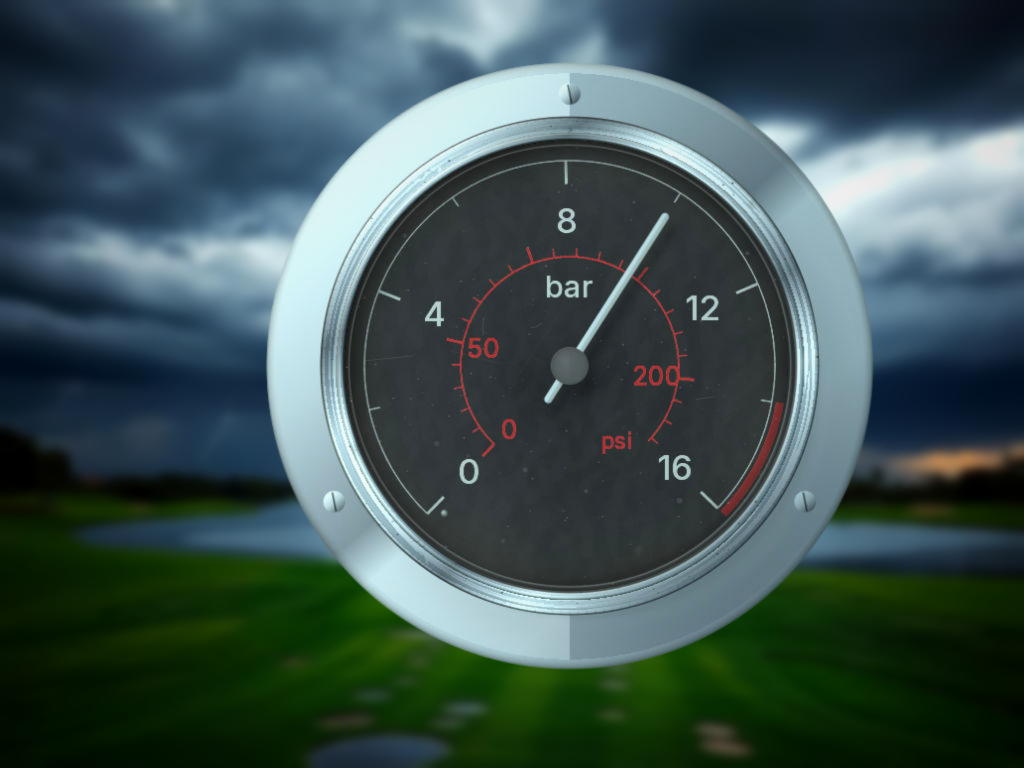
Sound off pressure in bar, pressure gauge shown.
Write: 10 bar
